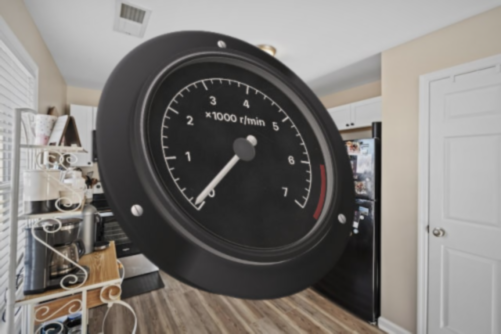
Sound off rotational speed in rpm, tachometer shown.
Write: 100 rpm
